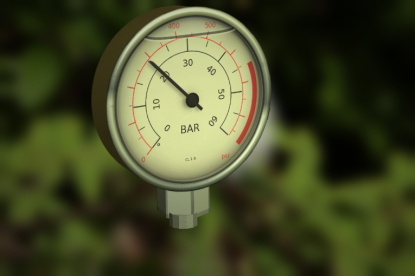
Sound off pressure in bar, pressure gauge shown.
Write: 20 bar
